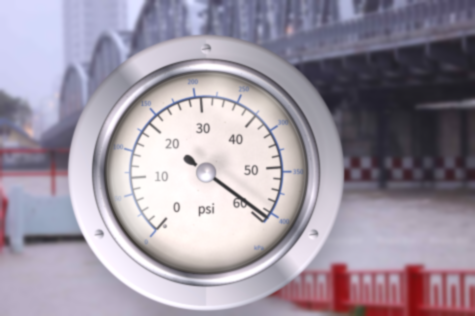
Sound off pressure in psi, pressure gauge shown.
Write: 59 psi
